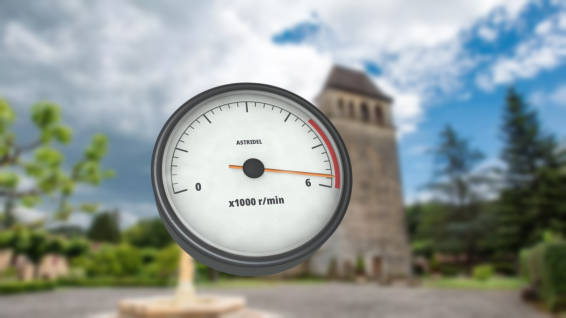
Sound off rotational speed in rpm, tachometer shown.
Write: 5800 rpm
